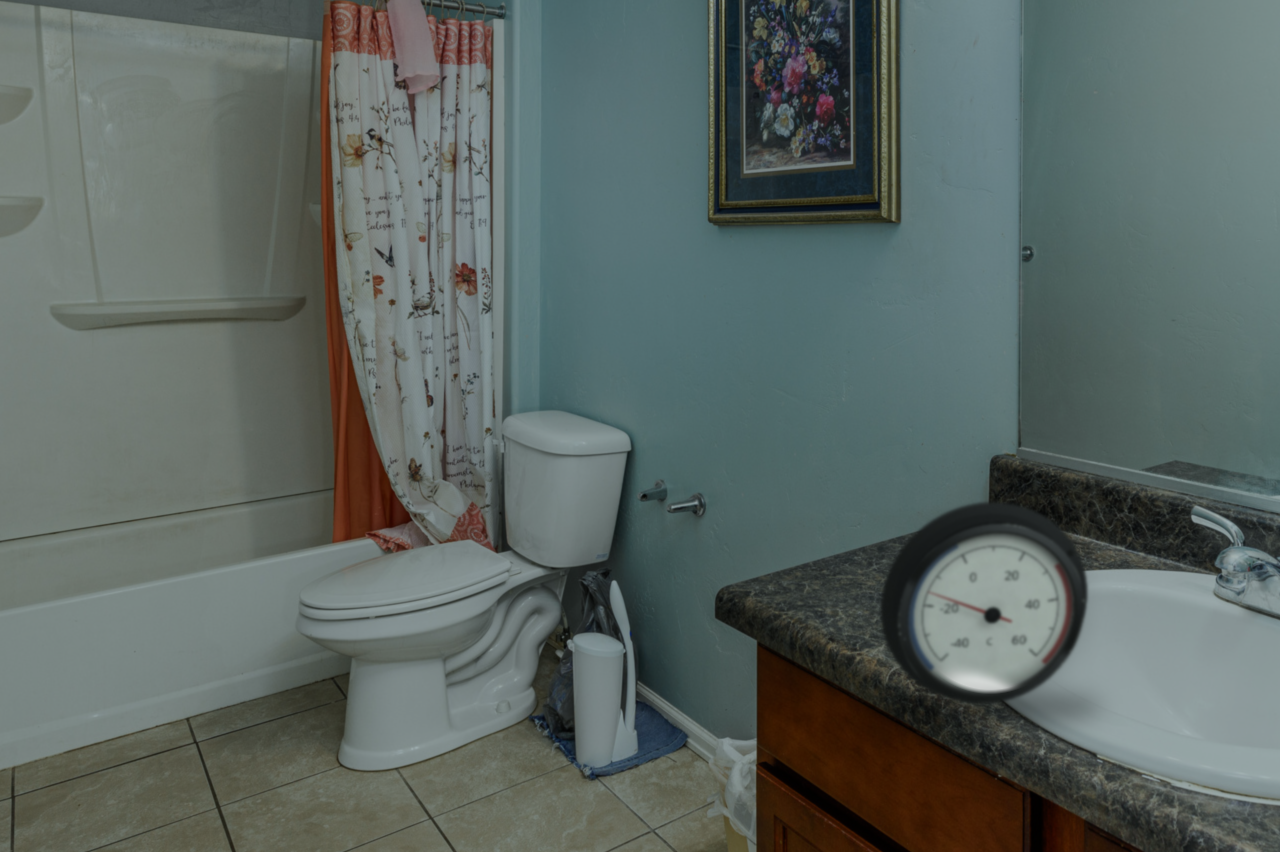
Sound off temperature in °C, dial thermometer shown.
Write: -15 °C
